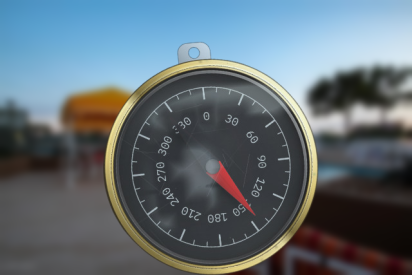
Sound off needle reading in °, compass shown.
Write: 145 °
